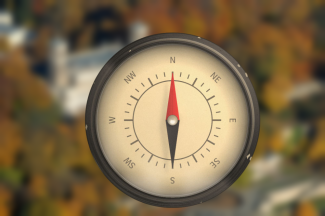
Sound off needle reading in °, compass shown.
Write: 0 °
